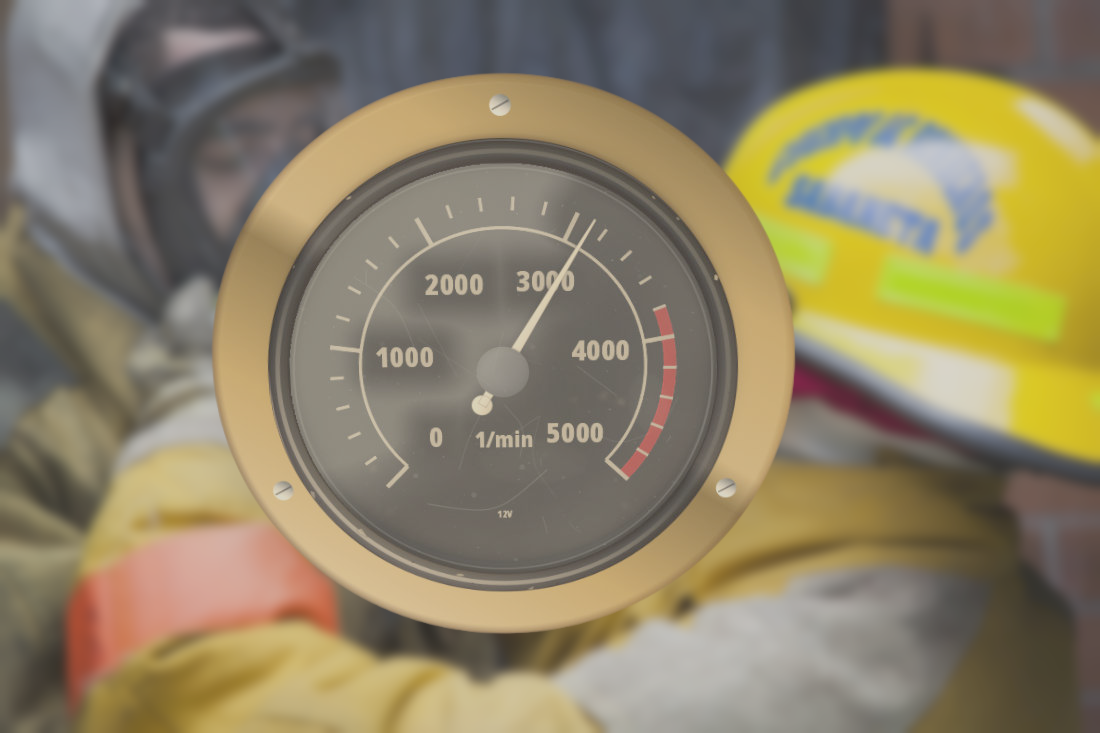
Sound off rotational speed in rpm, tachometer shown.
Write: 3100 rpm
